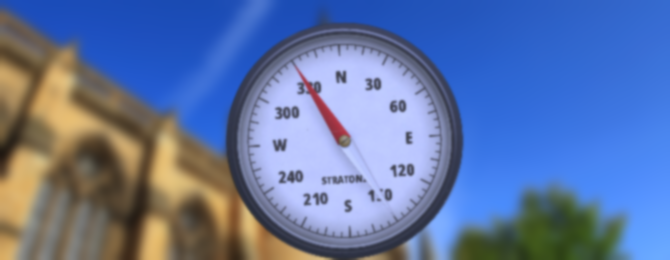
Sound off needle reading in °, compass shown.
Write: 330 °
